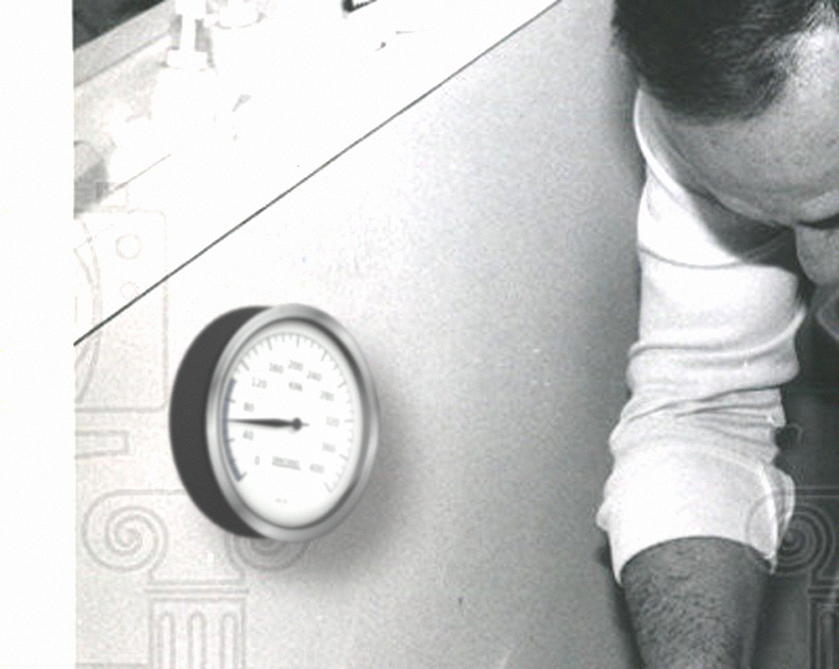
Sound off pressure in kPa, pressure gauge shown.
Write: 60 kPa
